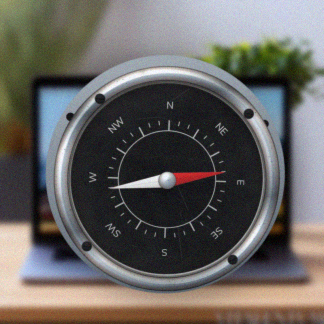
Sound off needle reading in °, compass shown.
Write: 80 °
